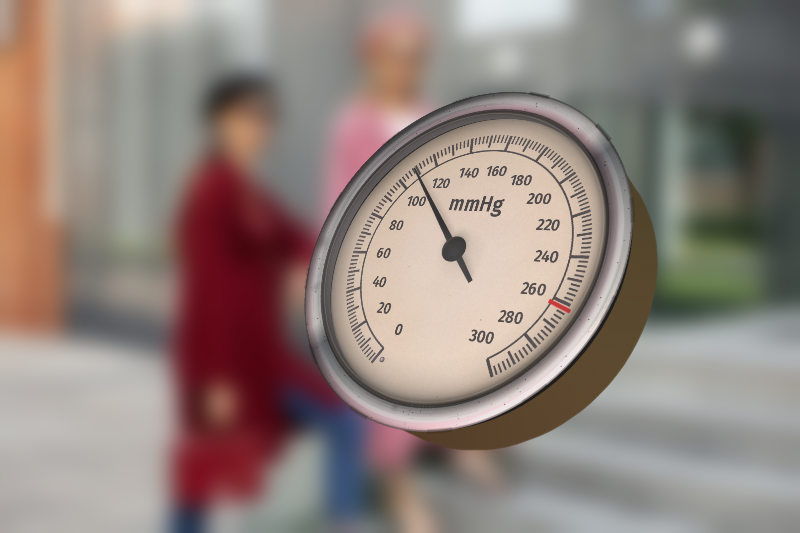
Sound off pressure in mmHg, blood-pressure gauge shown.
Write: 110 mmHg
